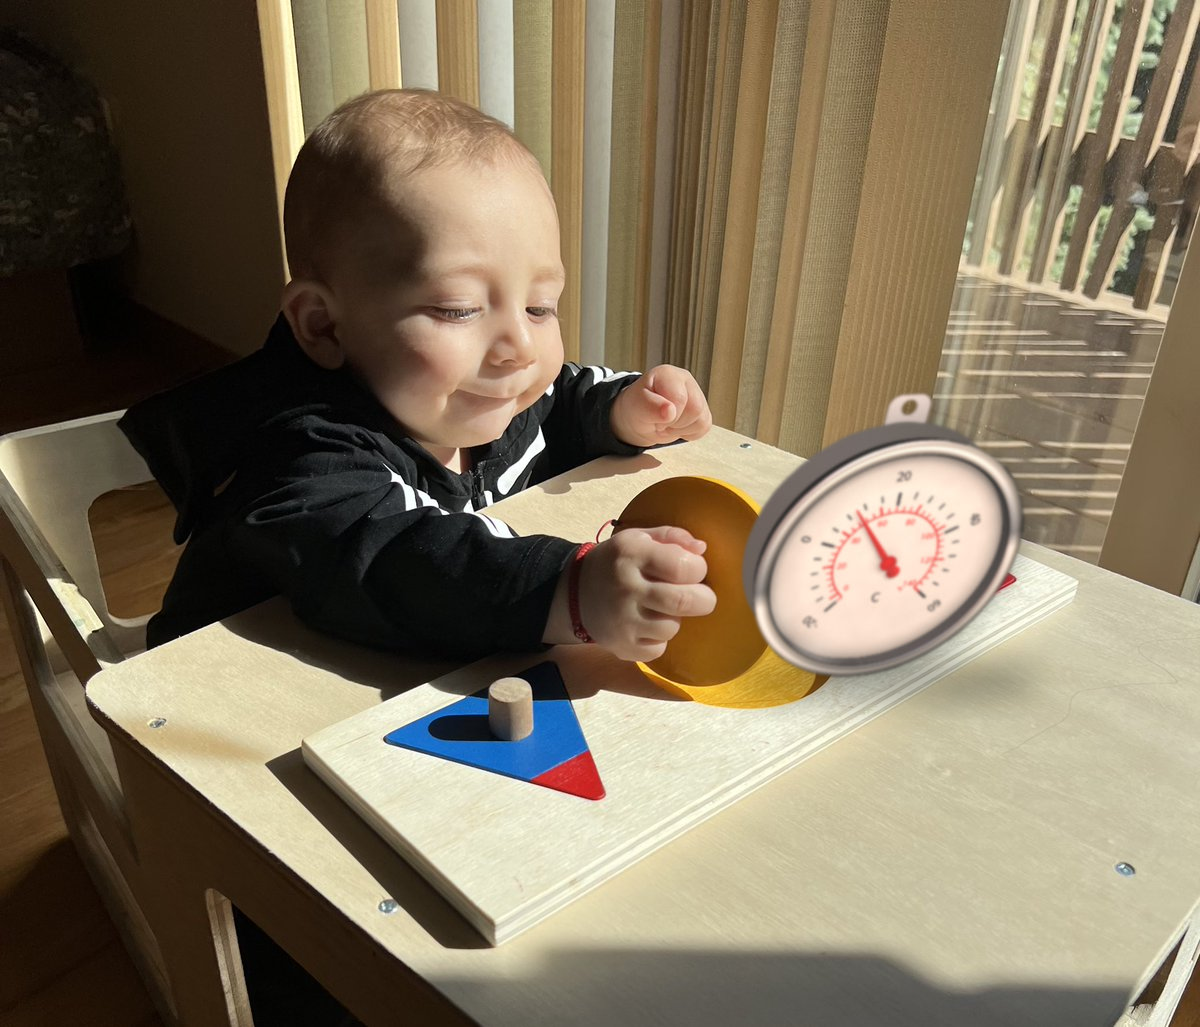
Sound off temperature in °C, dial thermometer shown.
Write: 10 °C
